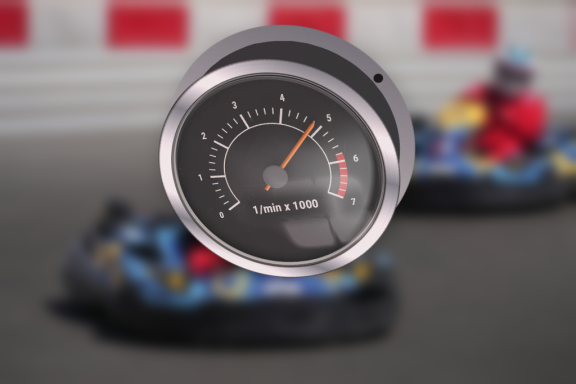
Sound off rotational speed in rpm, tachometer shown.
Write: 4800 rpm
